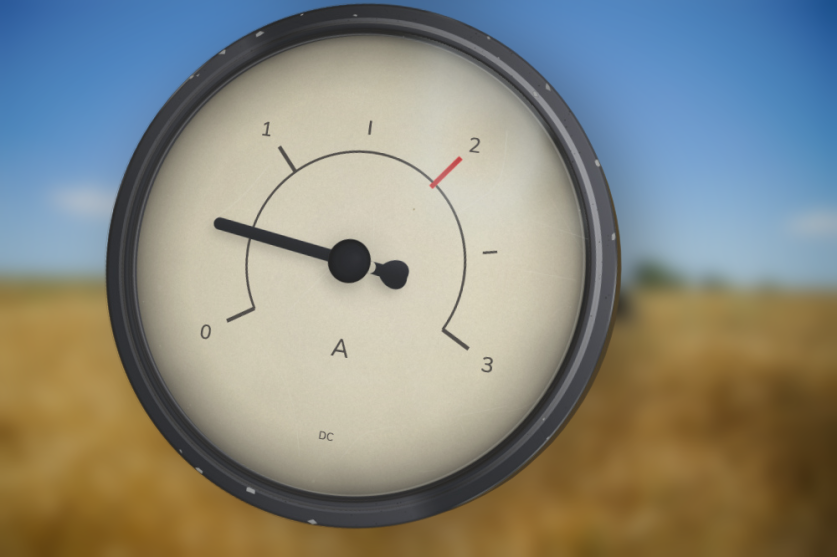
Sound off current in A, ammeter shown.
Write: 0.5 A
